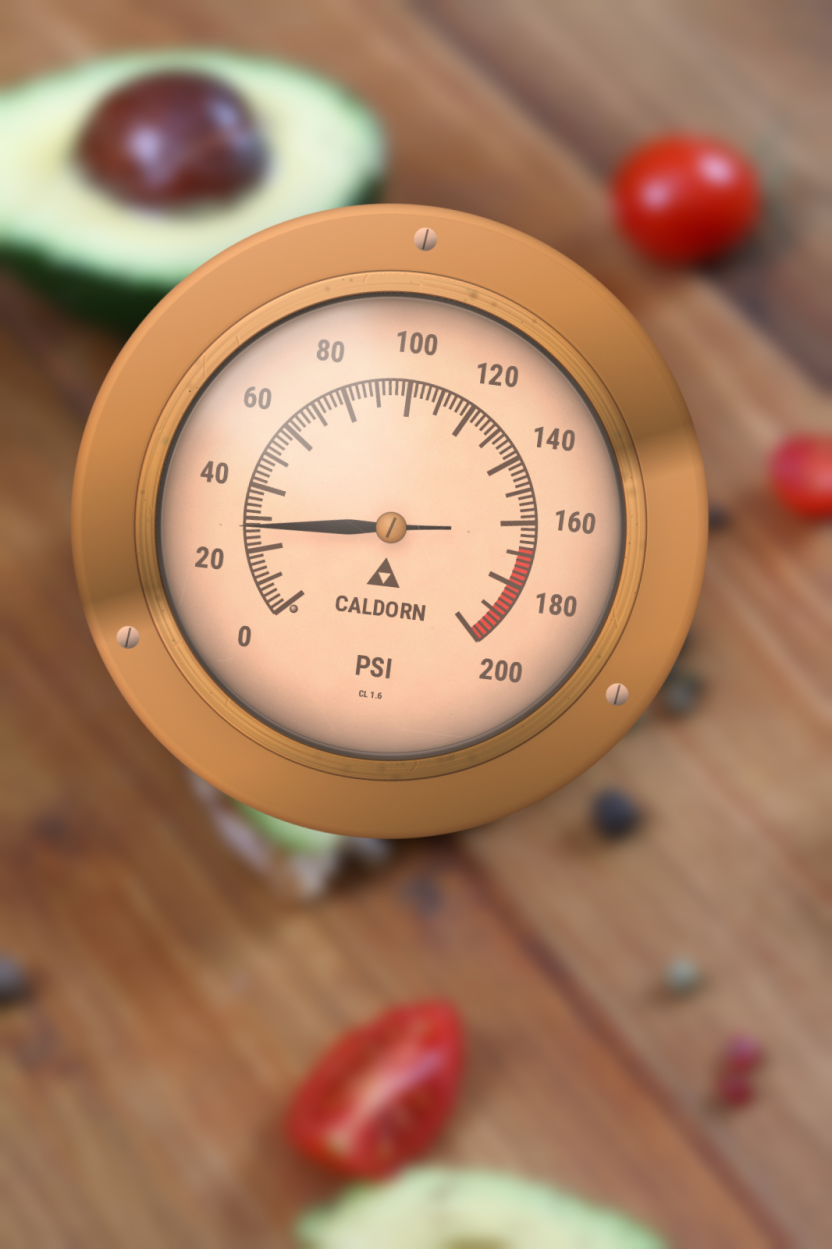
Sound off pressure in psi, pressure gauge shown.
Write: 28 psi
